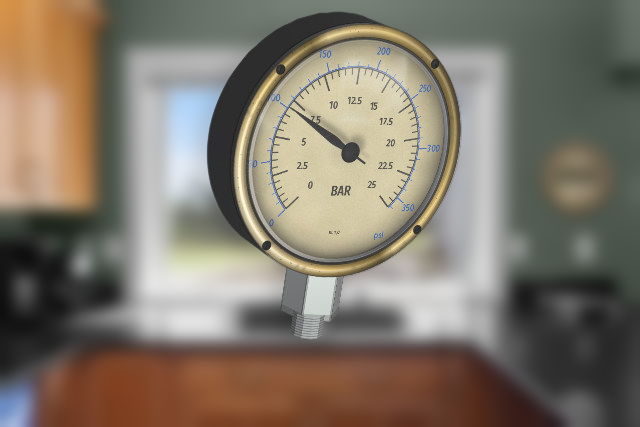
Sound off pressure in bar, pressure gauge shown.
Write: 7 bar
